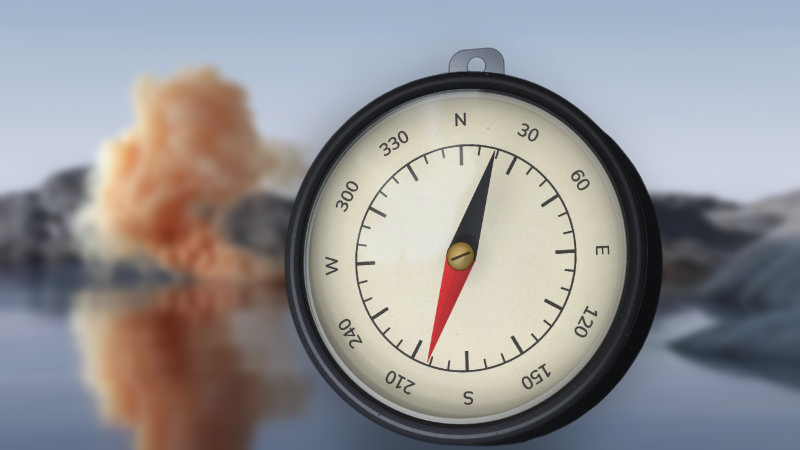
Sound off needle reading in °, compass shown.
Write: 200 °
